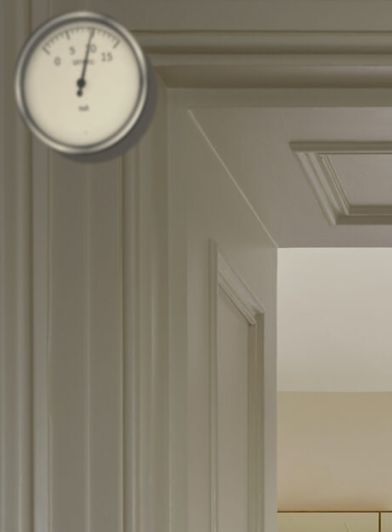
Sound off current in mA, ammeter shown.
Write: 10 mA
